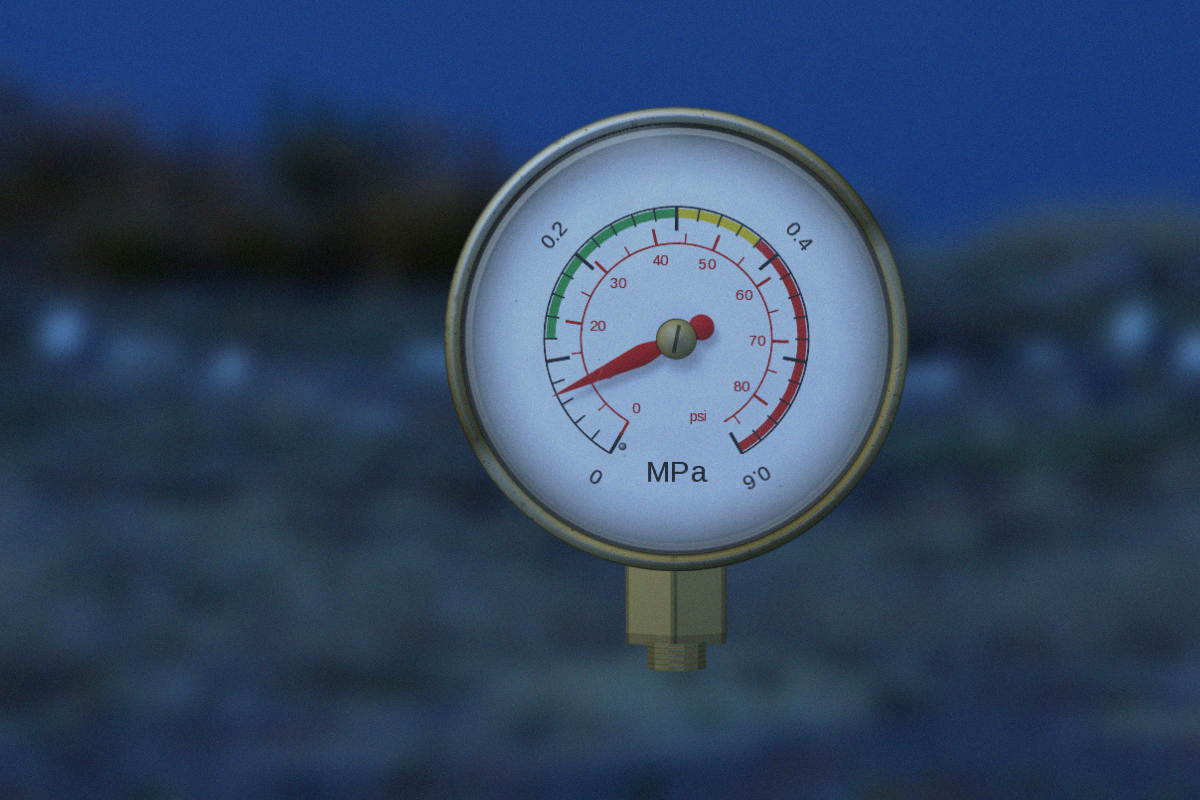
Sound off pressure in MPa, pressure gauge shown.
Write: 0.07 MPa
